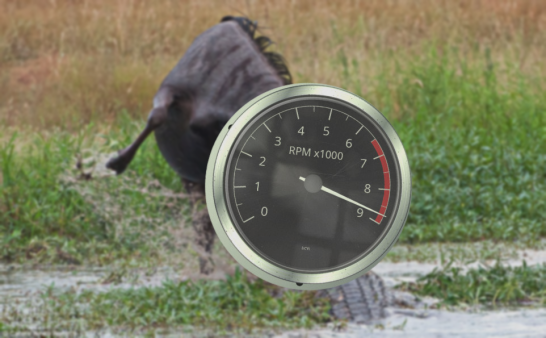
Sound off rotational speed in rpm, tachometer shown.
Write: 8750 rpm
